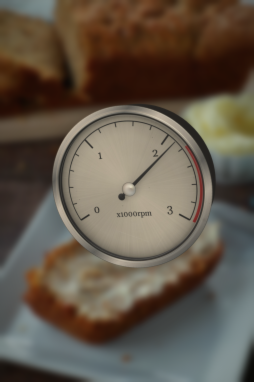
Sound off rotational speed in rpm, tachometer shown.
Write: 2100 rpm
